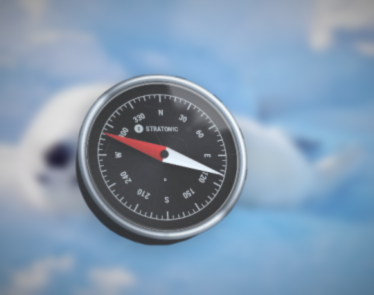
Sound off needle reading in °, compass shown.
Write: 290 °
